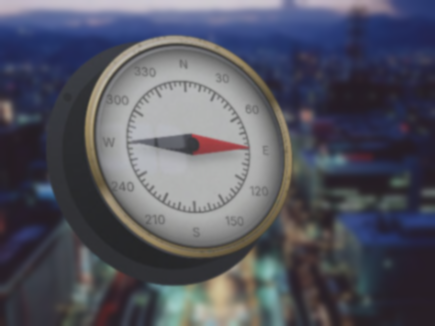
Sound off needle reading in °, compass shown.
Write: 90 °
